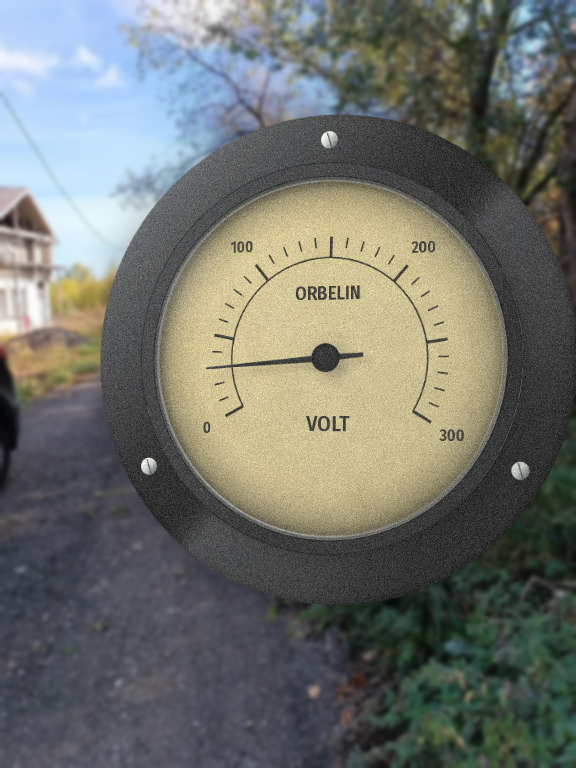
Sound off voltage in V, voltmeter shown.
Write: 30 V
